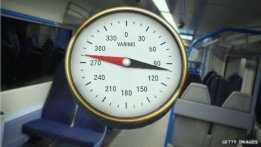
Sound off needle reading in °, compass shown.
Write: 280 °
